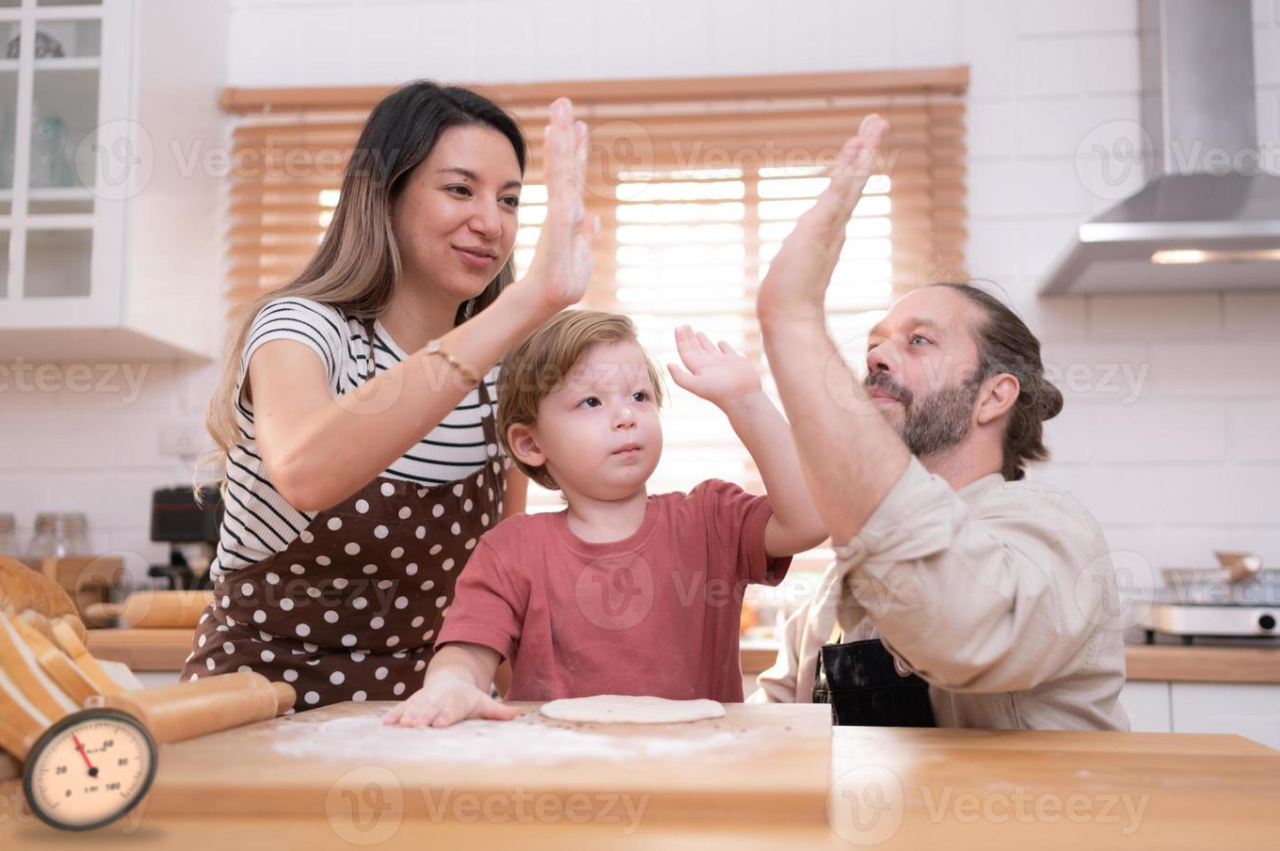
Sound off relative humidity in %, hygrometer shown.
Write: 40 %
